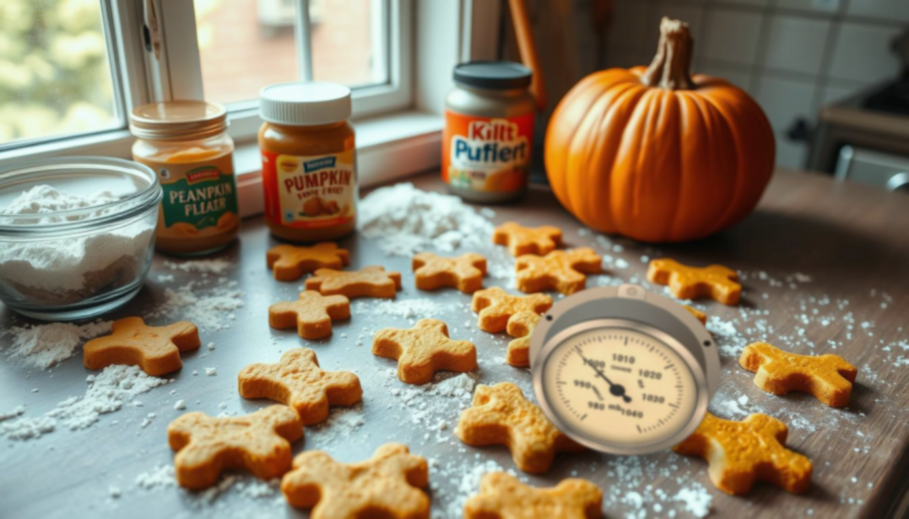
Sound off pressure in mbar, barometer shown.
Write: 1000 mbar
